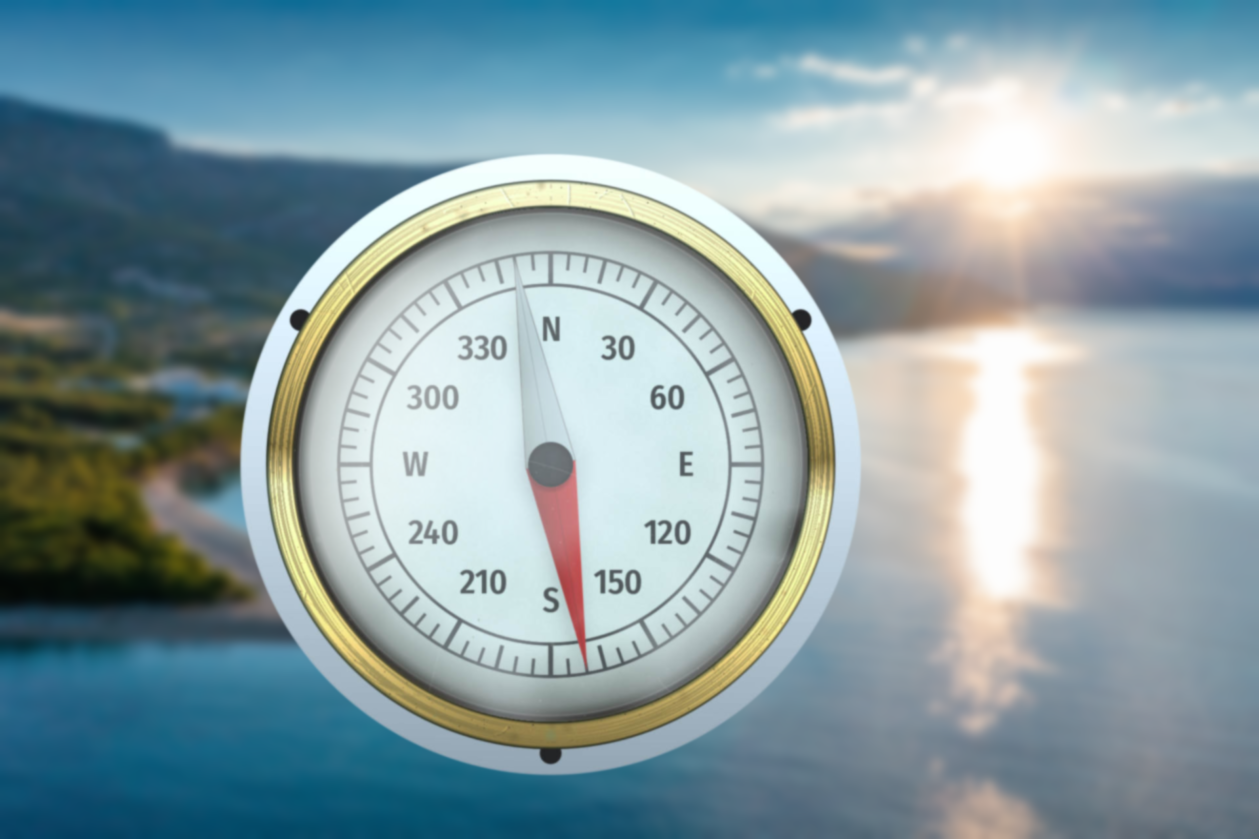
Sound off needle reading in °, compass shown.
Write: 170 °
